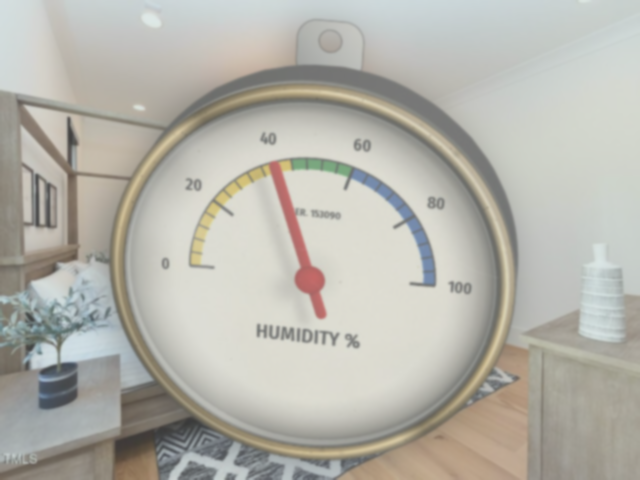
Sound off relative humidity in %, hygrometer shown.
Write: 40 %
